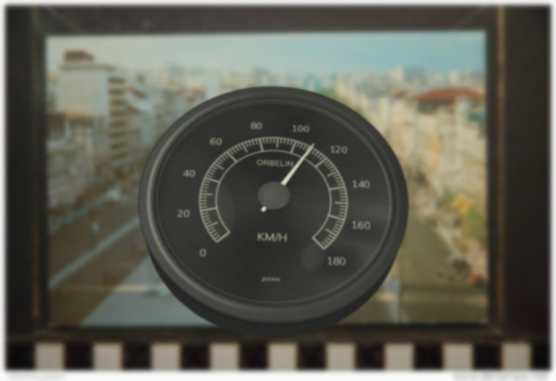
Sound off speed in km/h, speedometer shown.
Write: 110 km/h
